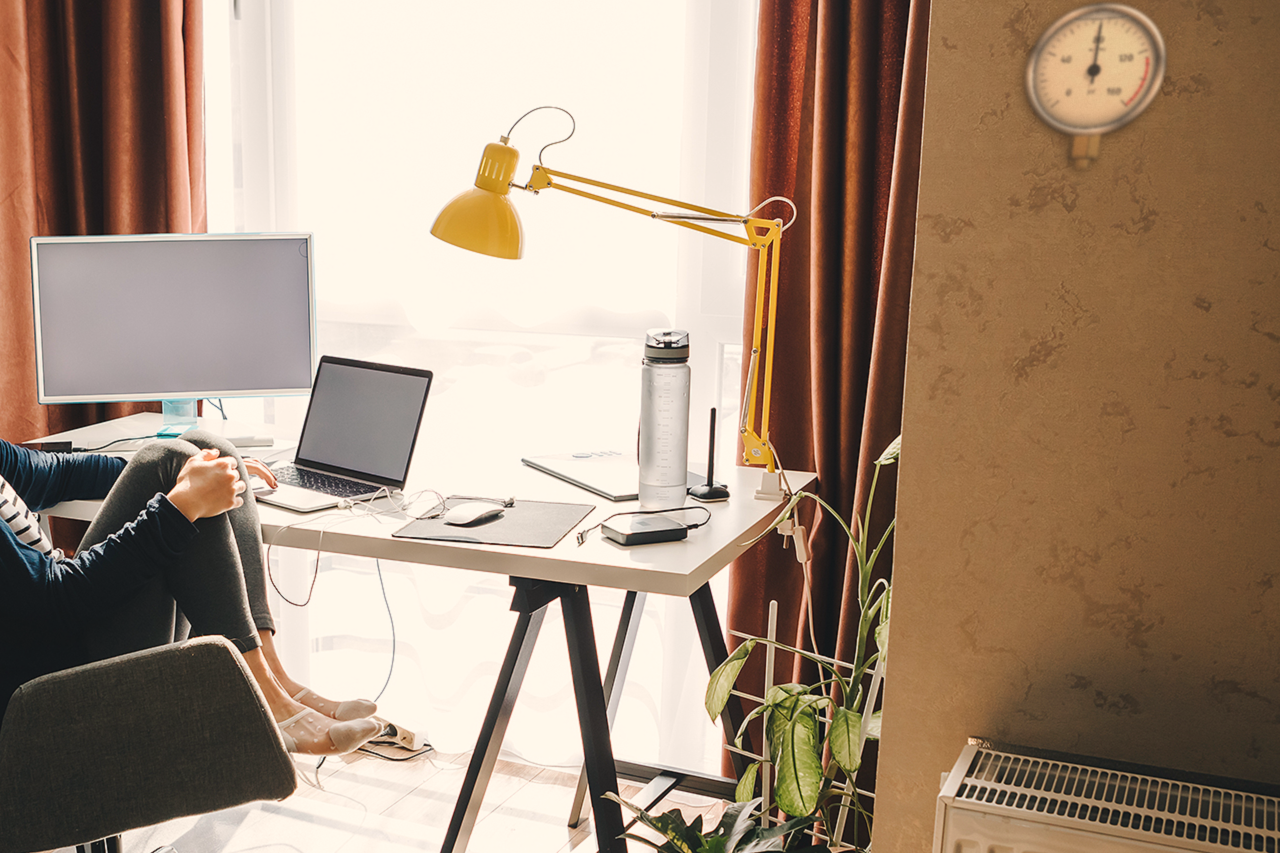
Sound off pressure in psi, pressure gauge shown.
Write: 80 psi
